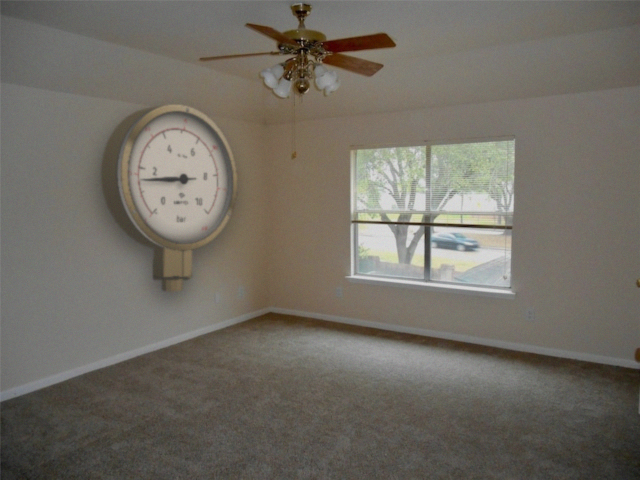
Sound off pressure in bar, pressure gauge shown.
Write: 1.5 bar
